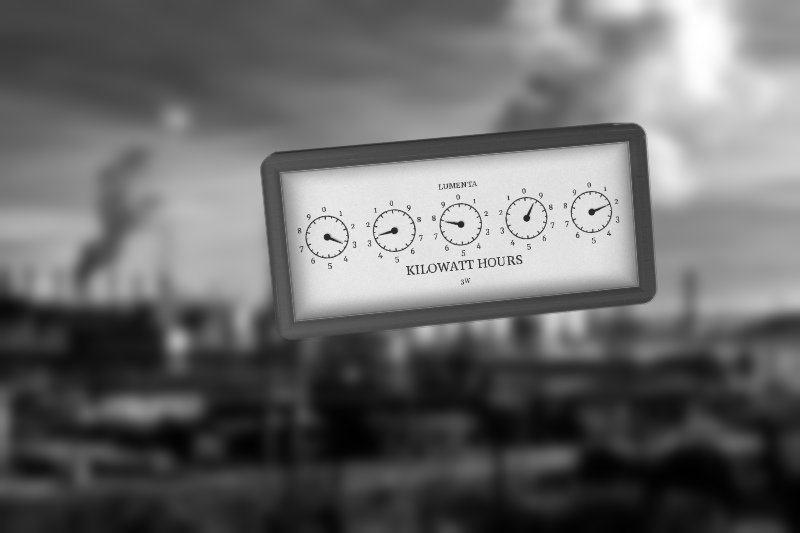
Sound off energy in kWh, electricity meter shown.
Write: 32792 kWh
